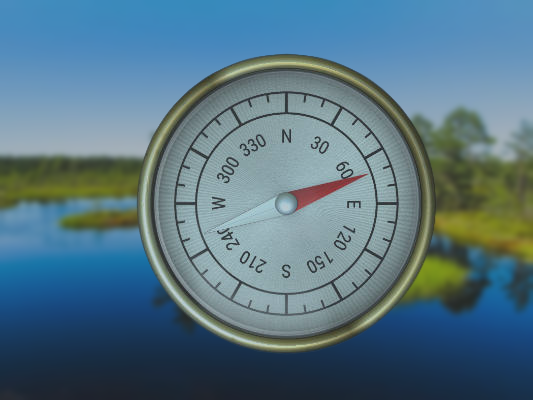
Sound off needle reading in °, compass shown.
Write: 70 °
